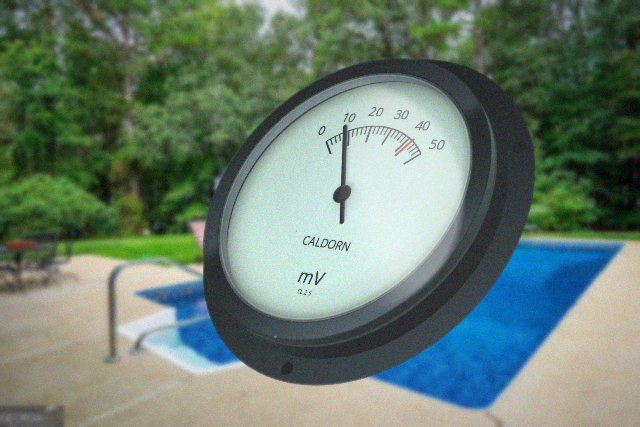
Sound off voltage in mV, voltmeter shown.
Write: 10 mV
